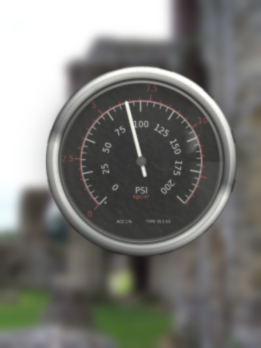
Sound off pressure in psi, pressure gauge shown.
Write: 90 psi
